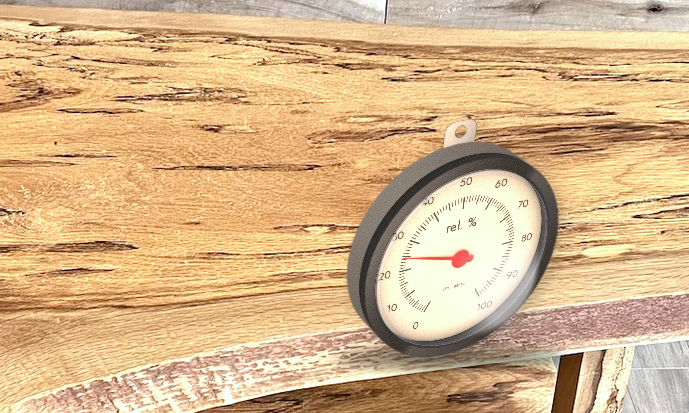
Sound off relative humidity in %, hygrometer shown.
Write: 25 %
